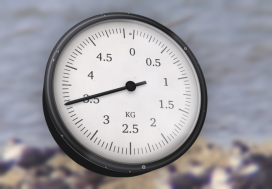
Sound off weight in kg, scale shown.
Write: 3.5 kg
